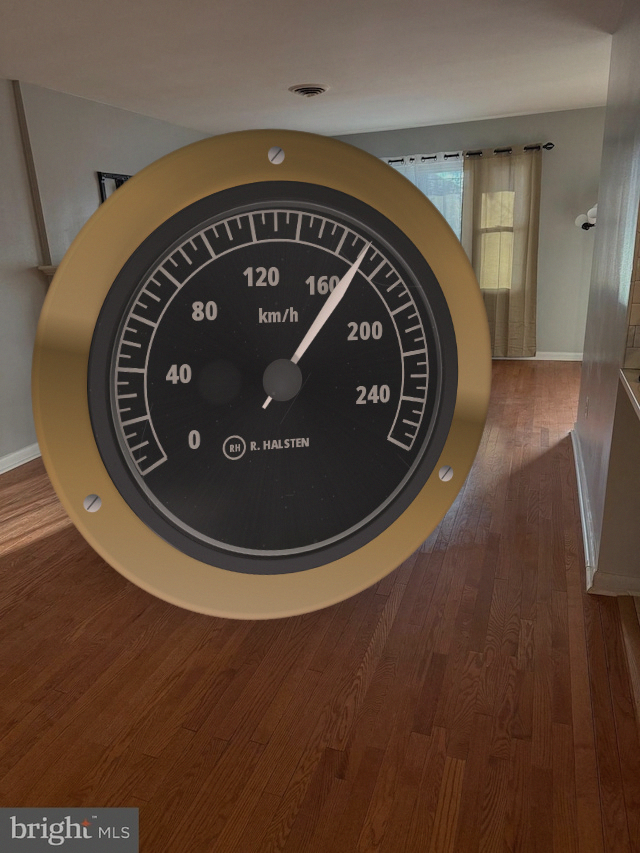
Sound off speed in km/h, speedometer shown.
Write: 170 km/h
